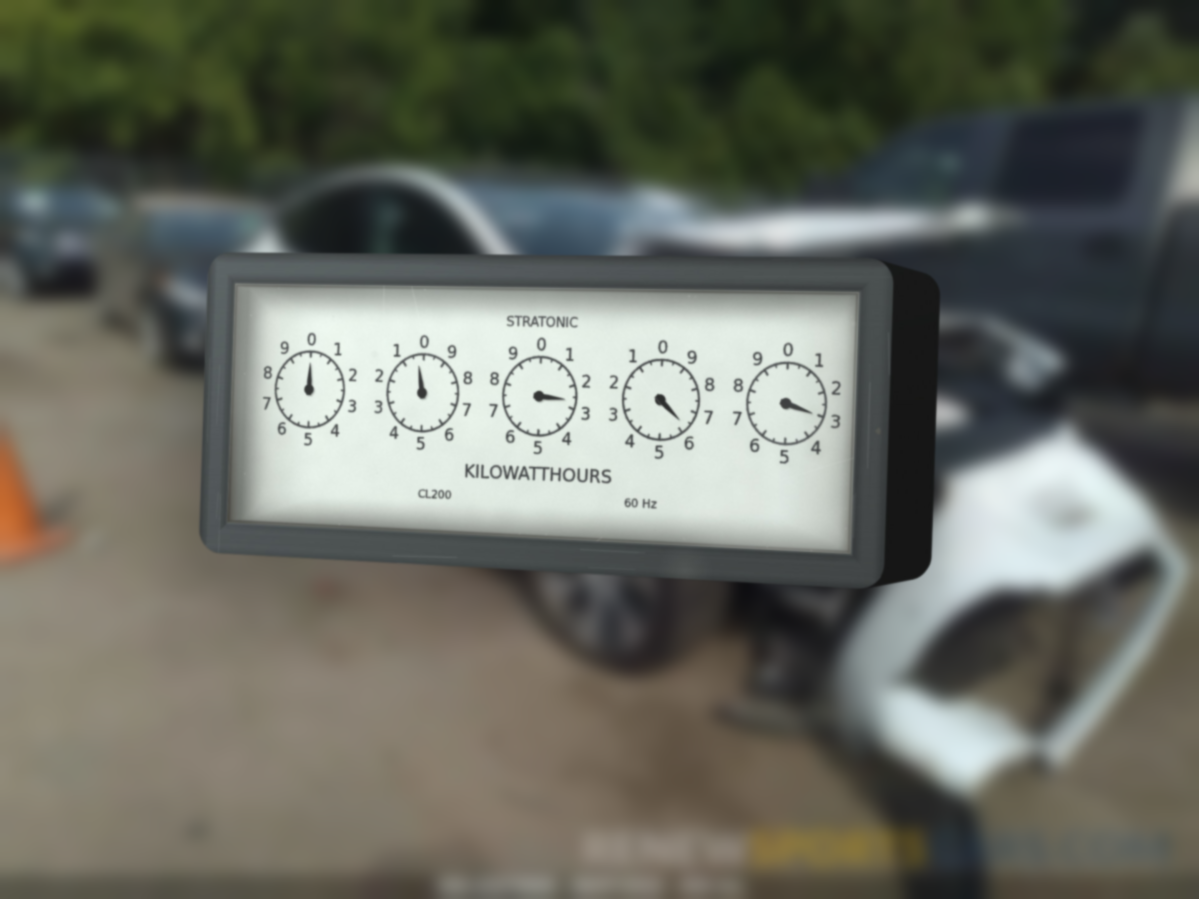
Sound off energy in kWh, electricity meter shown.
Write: 263 kWh
